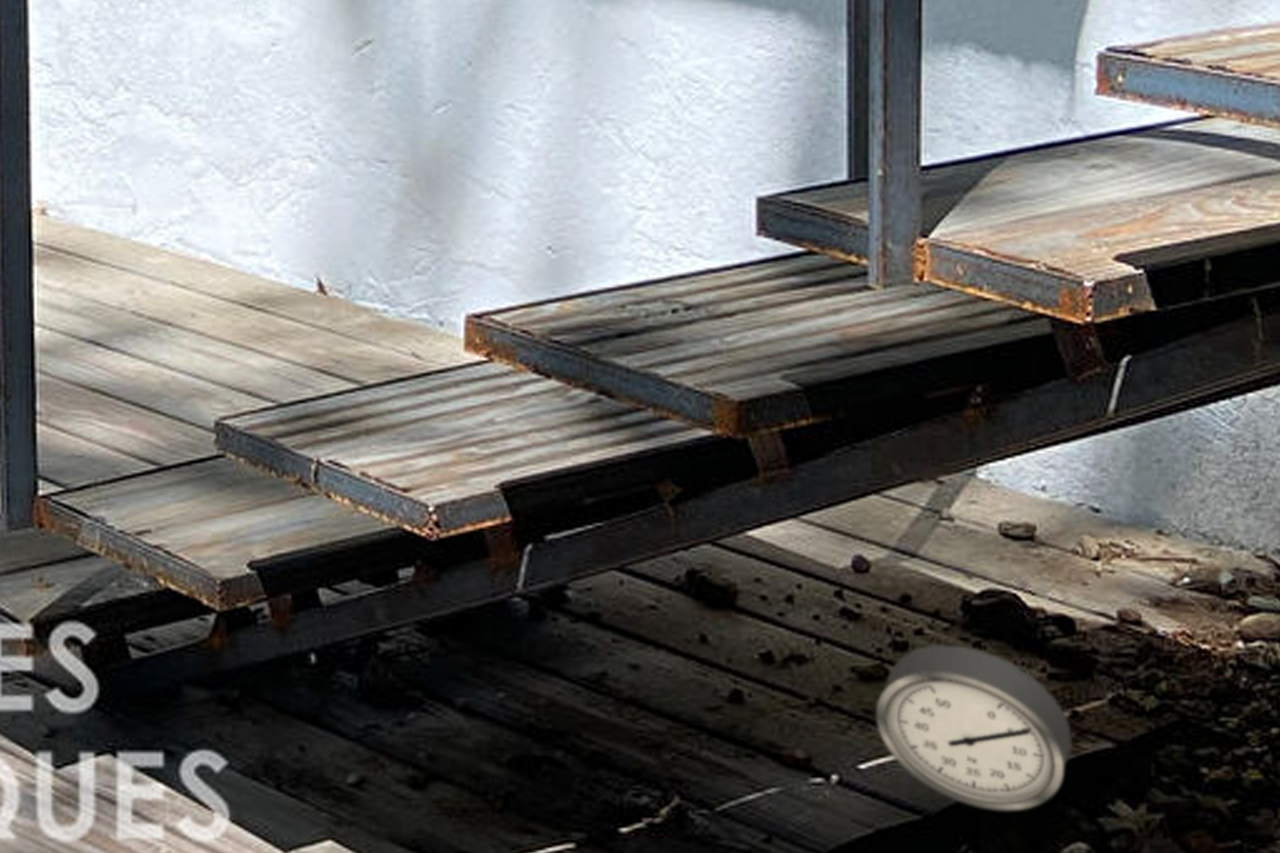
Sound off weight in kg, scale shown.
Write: 5 kg
